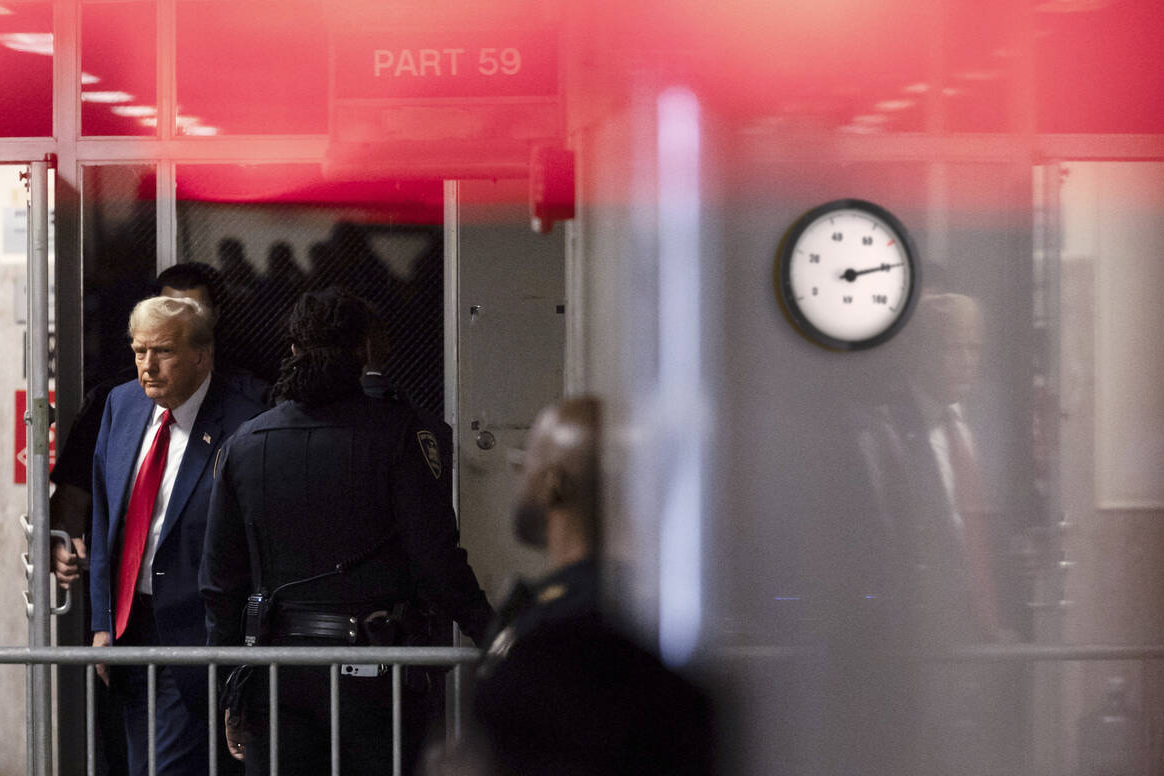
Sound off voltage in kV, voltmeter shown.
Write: 80 kV
